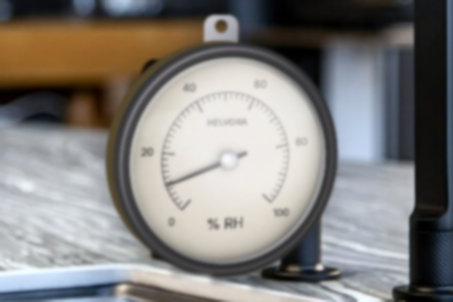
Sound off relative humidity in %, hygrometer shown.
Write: 10 %
